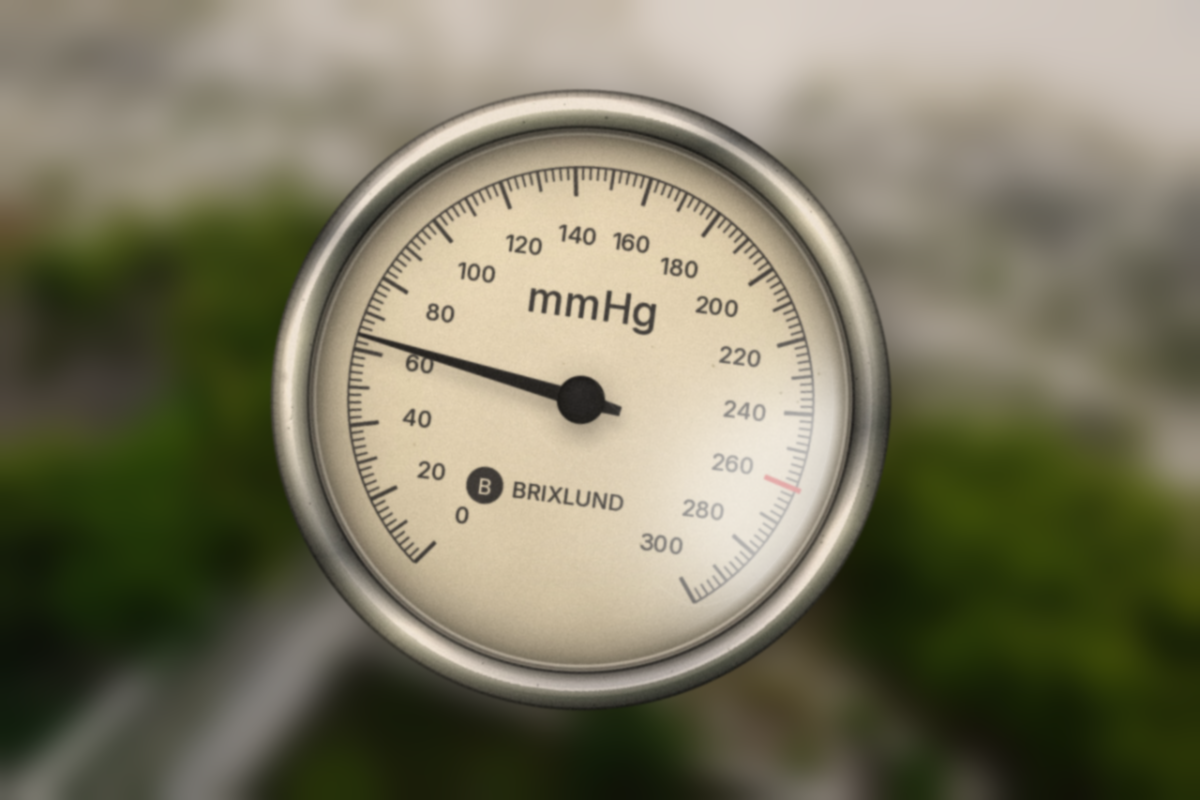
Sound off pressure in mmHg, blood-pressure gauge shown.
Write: 64 mmHg
